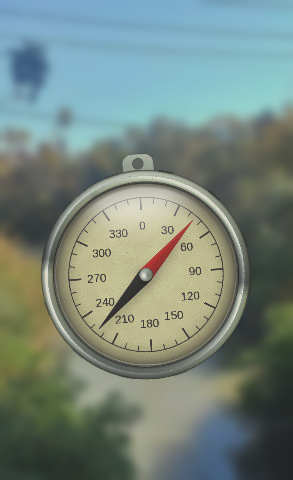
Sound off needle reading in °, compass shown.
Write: 45 °
